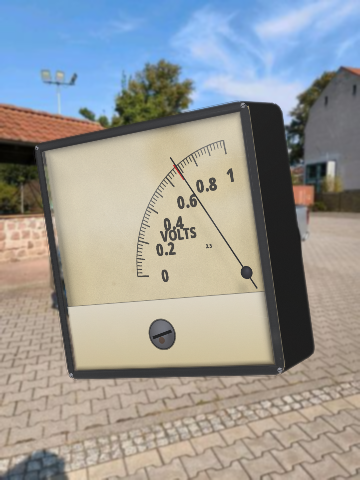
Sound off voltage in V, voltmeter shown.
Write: 0.7 V
